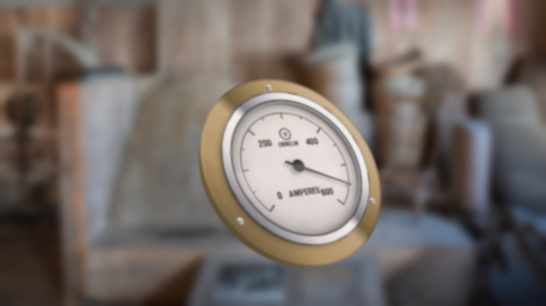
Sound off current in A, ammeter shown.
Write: 550 A
